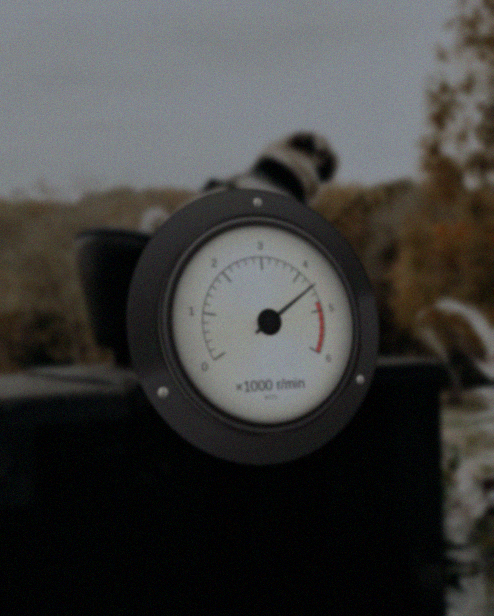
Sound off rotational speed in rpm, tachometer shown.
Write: 4400 rpm
